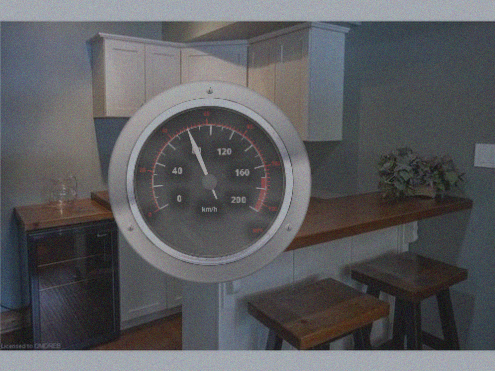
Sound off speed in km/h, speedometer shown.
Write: 80 km/h
